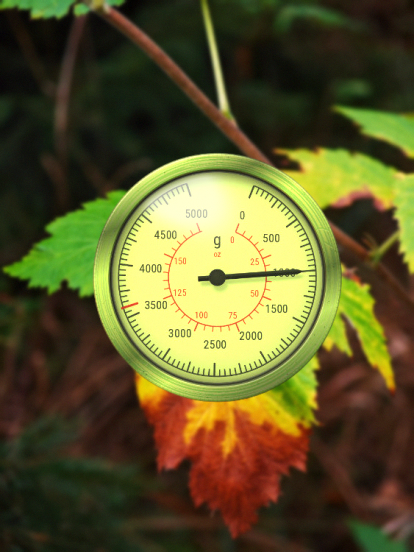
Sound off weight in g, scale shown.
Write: 1000 g
